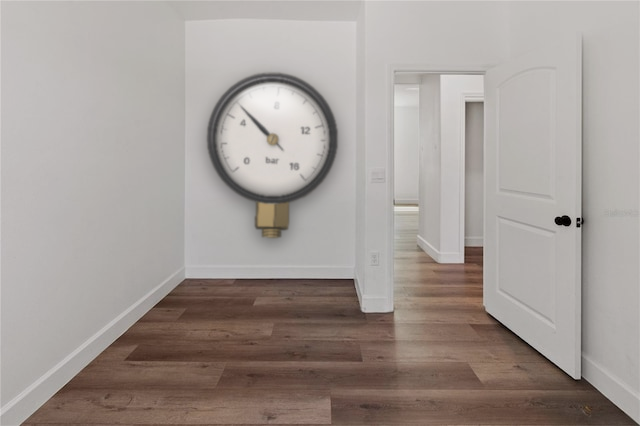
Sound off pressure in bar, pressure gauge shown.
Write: 5 bar
